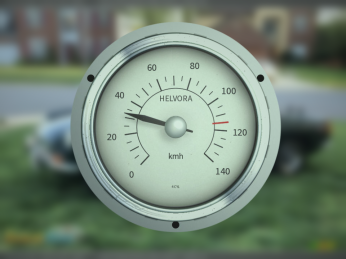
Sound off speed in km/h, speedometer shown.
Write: 32.5 km/h
